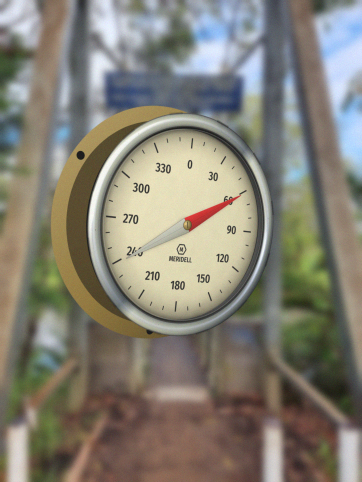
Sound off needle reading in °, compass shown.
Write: 60 °
